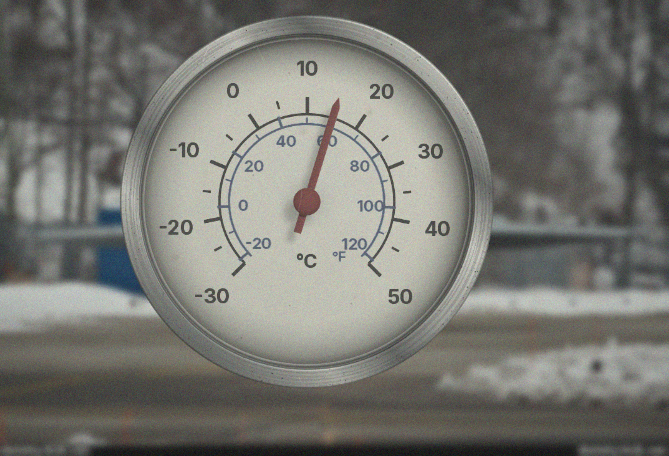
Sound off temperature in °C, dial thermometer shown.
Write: 15 °C
